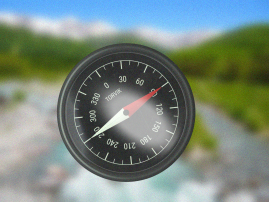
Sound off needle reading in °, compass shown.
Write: 90 °
